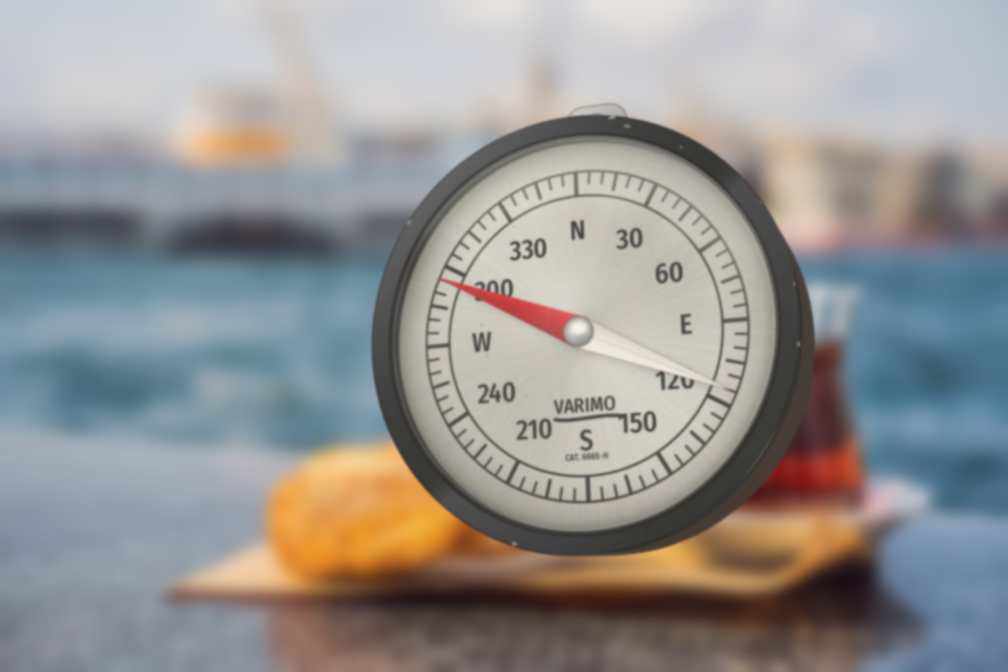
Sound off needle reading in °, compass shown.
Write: 295 °
